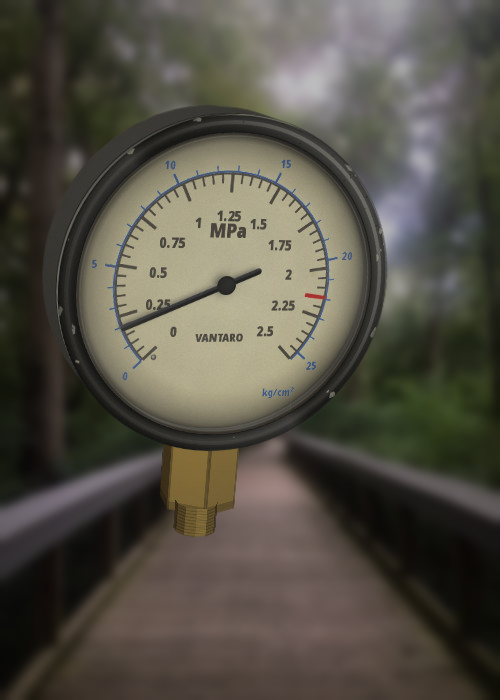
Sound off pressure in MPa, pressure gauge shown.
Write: 0.2 MPa
